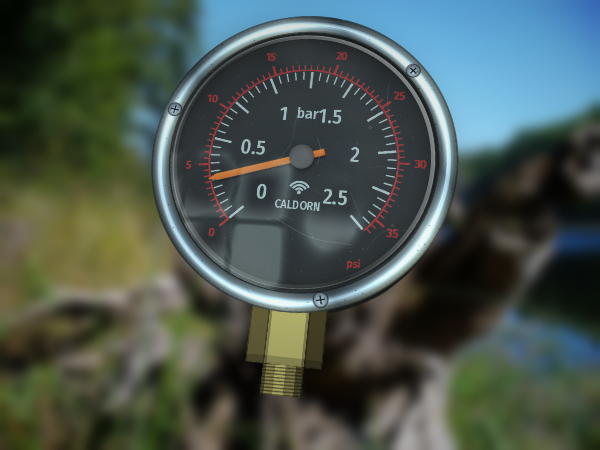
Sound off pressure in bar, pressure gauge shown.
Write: 0.25 bar
